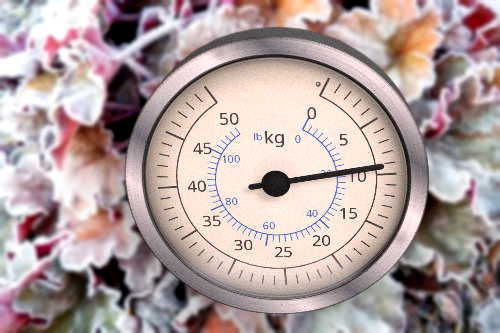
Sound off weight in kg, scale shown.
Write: 9 kg
